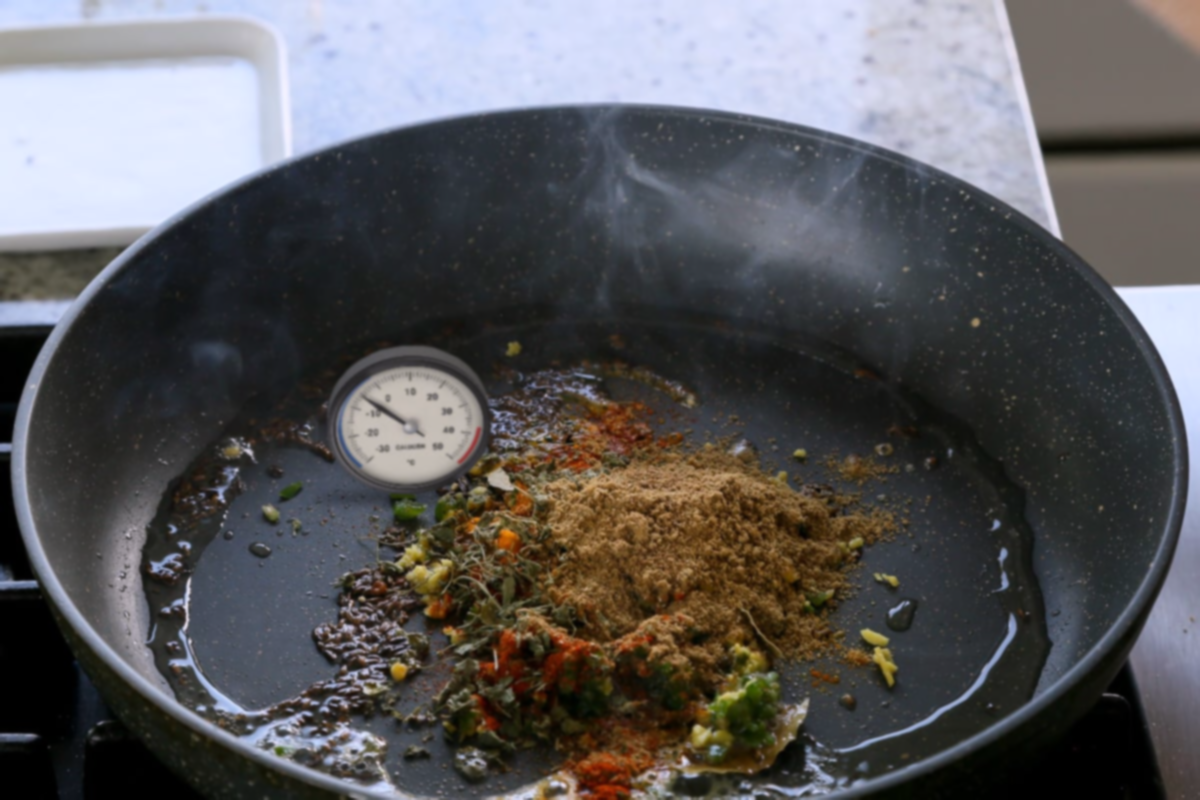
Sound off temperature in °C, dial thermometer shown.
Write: -5 °C
